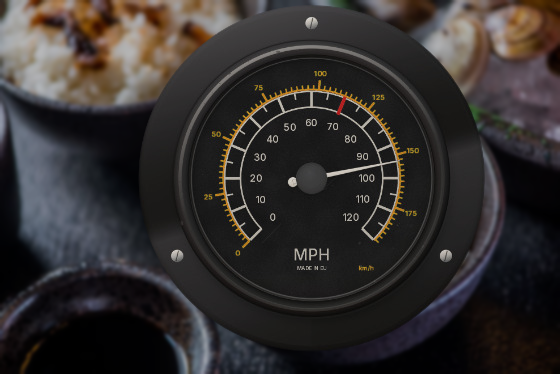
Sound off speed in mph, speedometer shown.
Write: 95 mph
